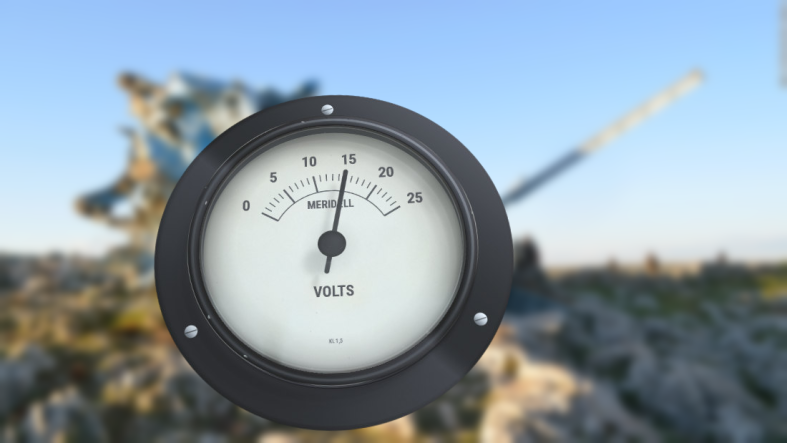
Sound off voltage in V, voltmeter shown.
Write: 15 V
